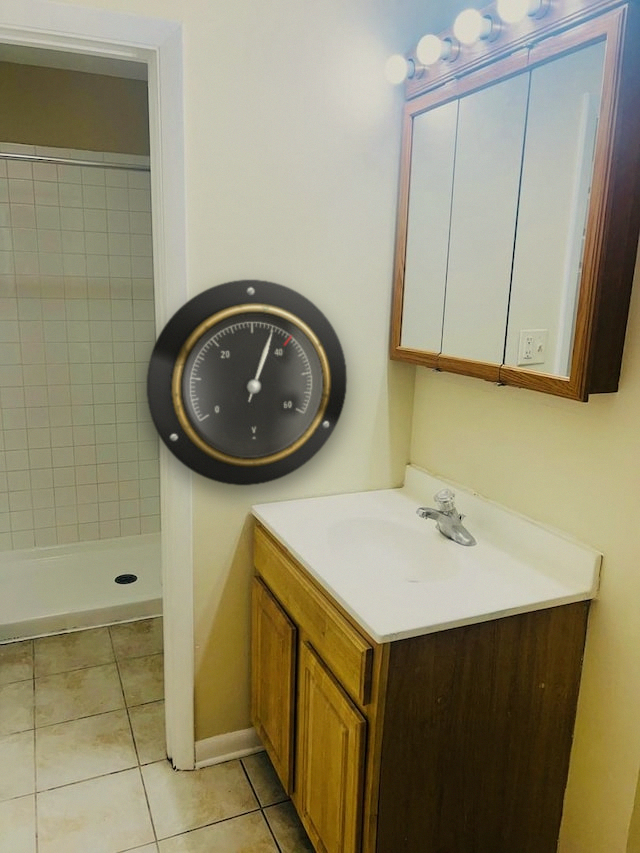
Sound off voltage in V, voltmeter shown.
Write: 35 V
